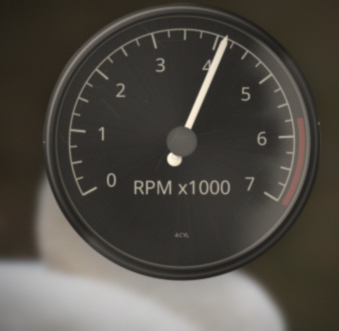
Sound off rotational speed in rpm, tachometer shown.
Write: 4125 rpm
